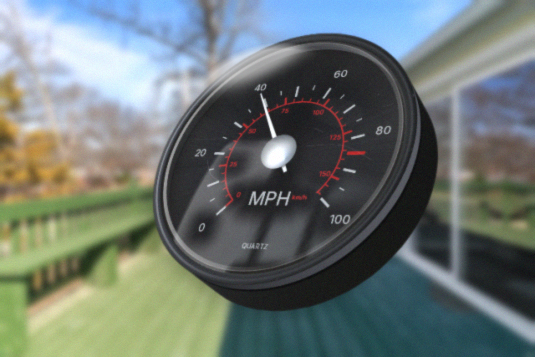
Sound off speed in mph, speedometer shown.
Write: 40 mph
